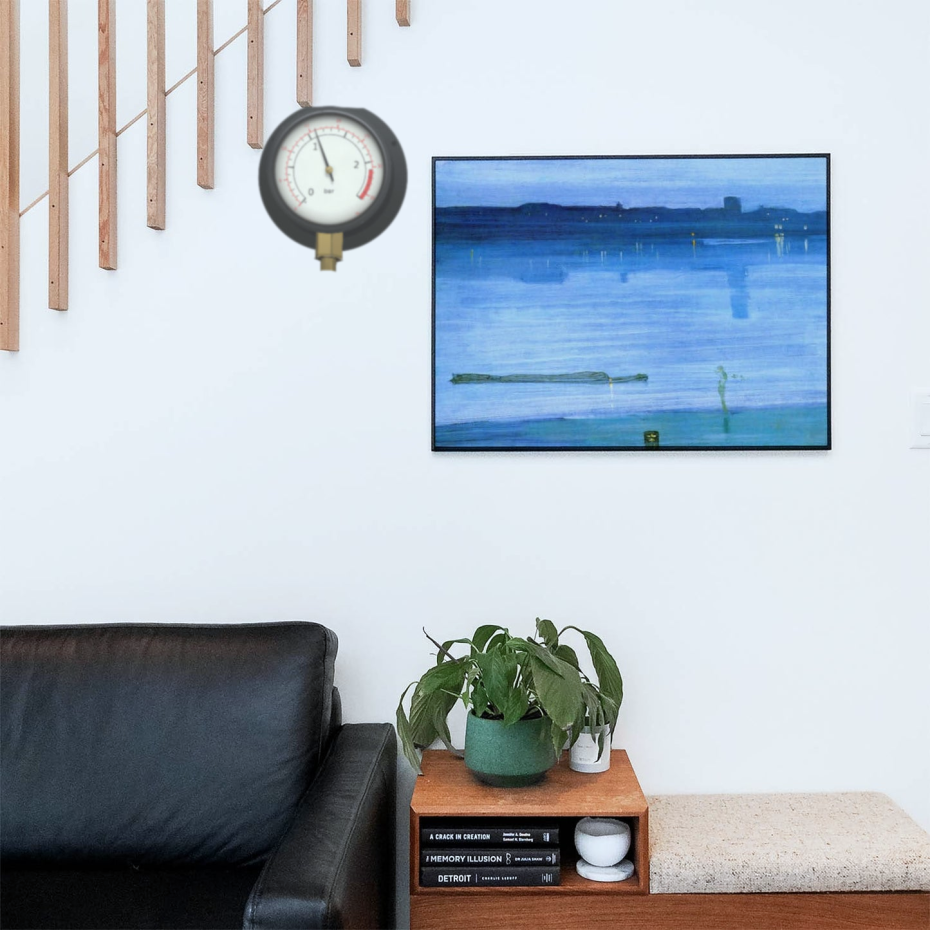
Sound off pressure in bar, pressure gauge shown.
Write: 1.1 bar
